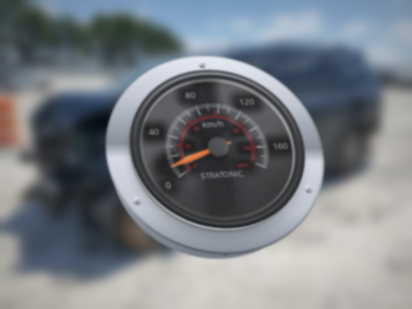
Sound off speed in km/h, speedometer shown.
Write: 10 km/h
